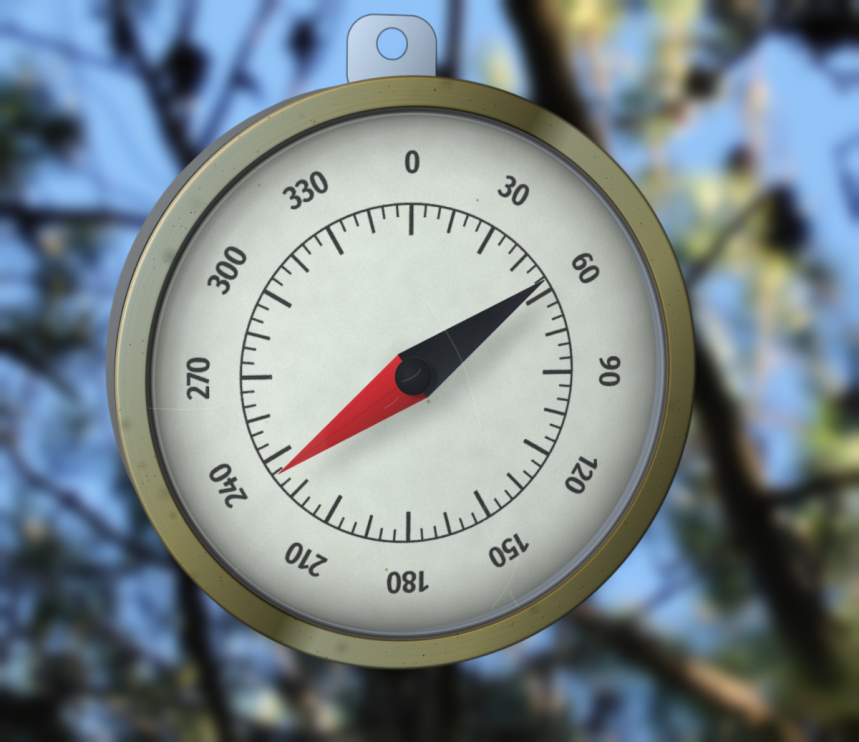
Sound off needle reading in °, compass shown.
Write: 235 °
